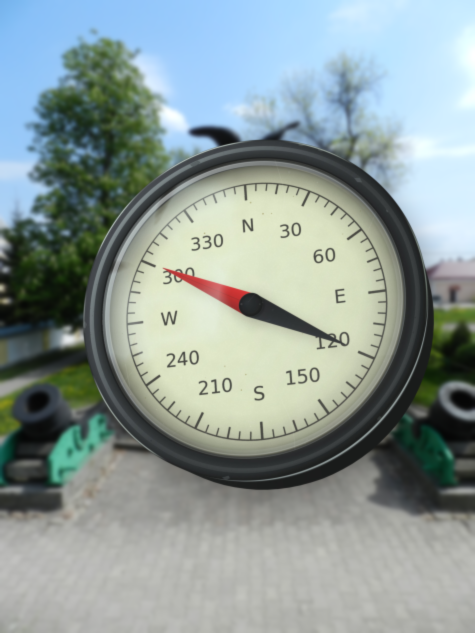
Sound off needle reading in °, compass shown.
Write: 300 °
